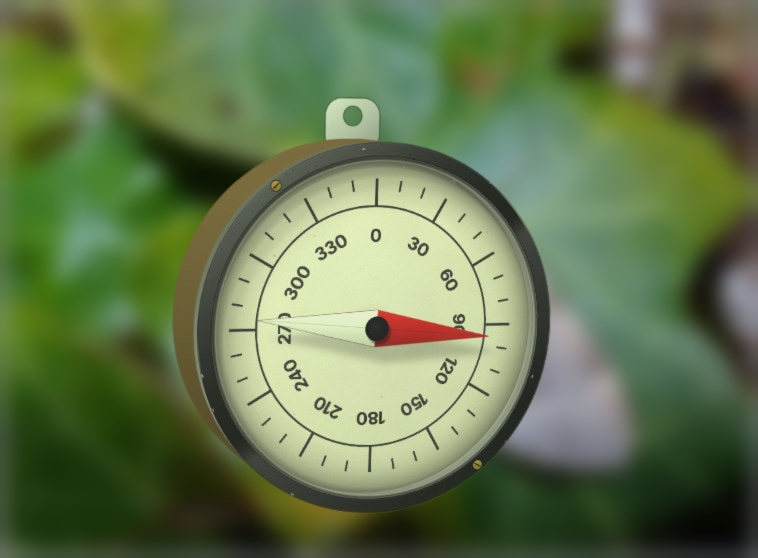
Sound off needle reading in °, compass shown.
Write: 95 °
